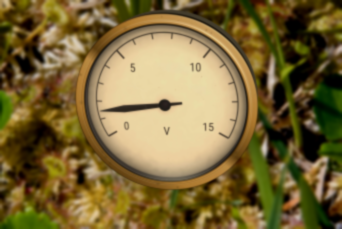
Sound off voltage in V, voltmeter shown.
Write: 1.5 V
